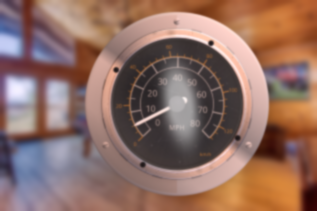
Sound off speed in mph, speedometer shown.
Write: 5 mph
